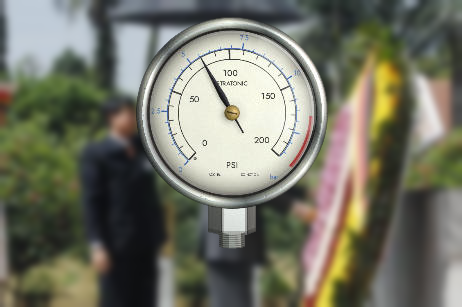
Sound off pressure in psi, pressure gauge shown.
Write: 80 psi
